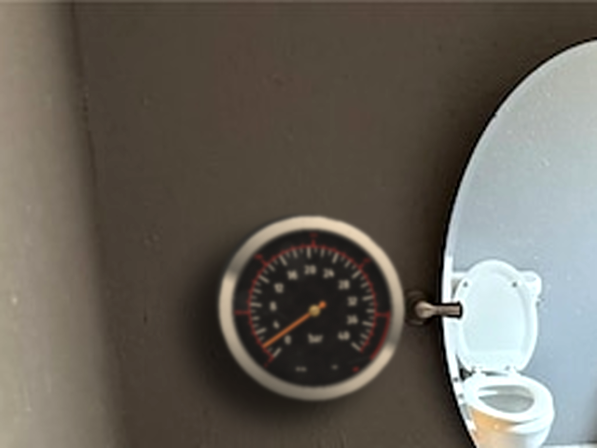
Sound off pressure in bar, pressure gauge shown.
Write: 2 bar
